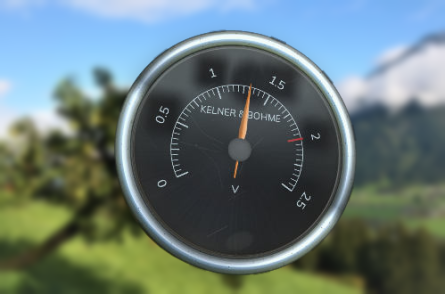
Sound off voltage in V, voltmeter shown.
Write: 1.3 V
